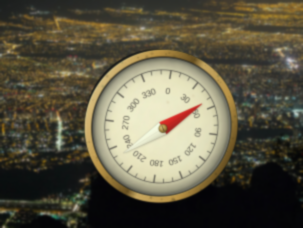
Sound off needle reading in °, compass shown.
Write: 50 °
